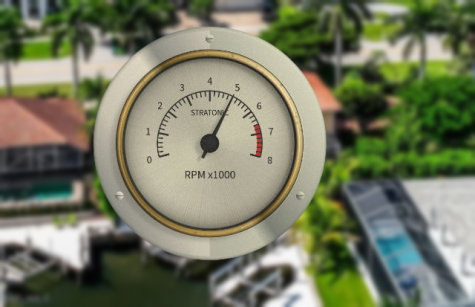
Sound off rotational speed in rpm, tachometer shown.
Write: 5000 rpm
